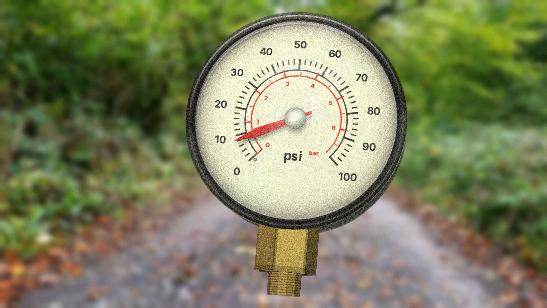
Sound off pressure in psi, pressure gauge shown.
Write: 8 psi
